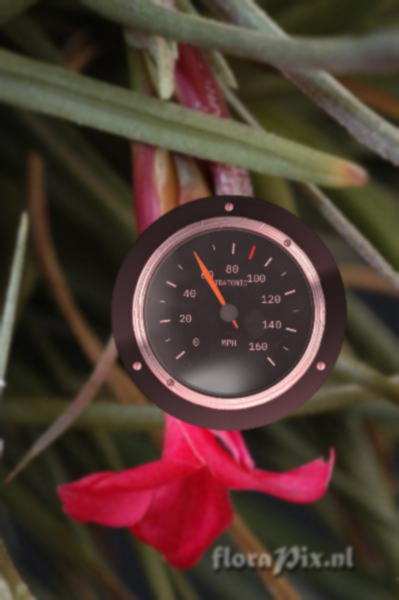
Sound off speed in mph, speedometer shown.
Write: 60 mph
